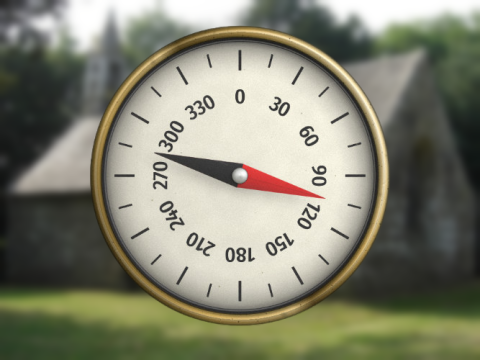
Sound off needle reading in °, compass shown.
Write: 105 °
